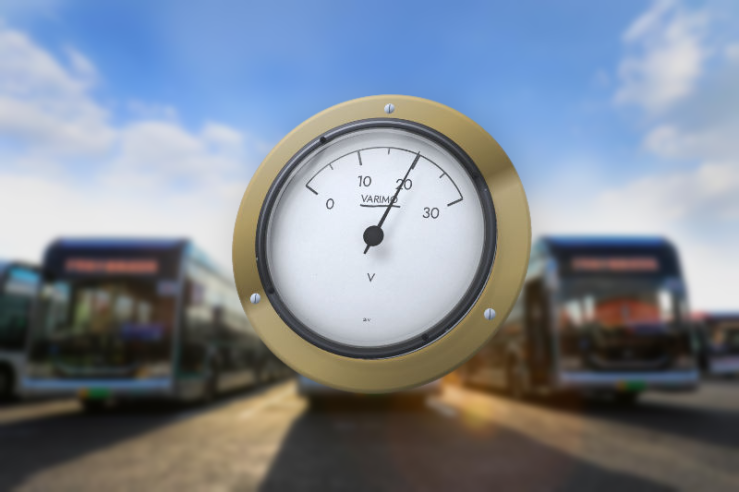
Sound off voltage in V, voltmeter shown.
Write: 20 V
